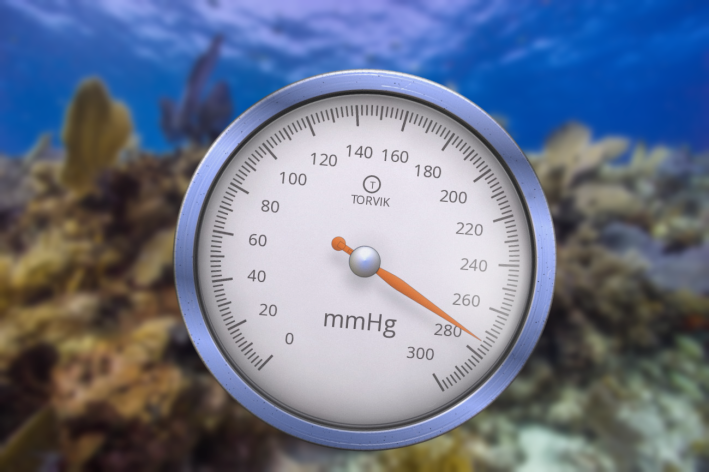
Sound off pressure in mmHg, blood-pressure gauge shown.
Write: 274 mmHg
